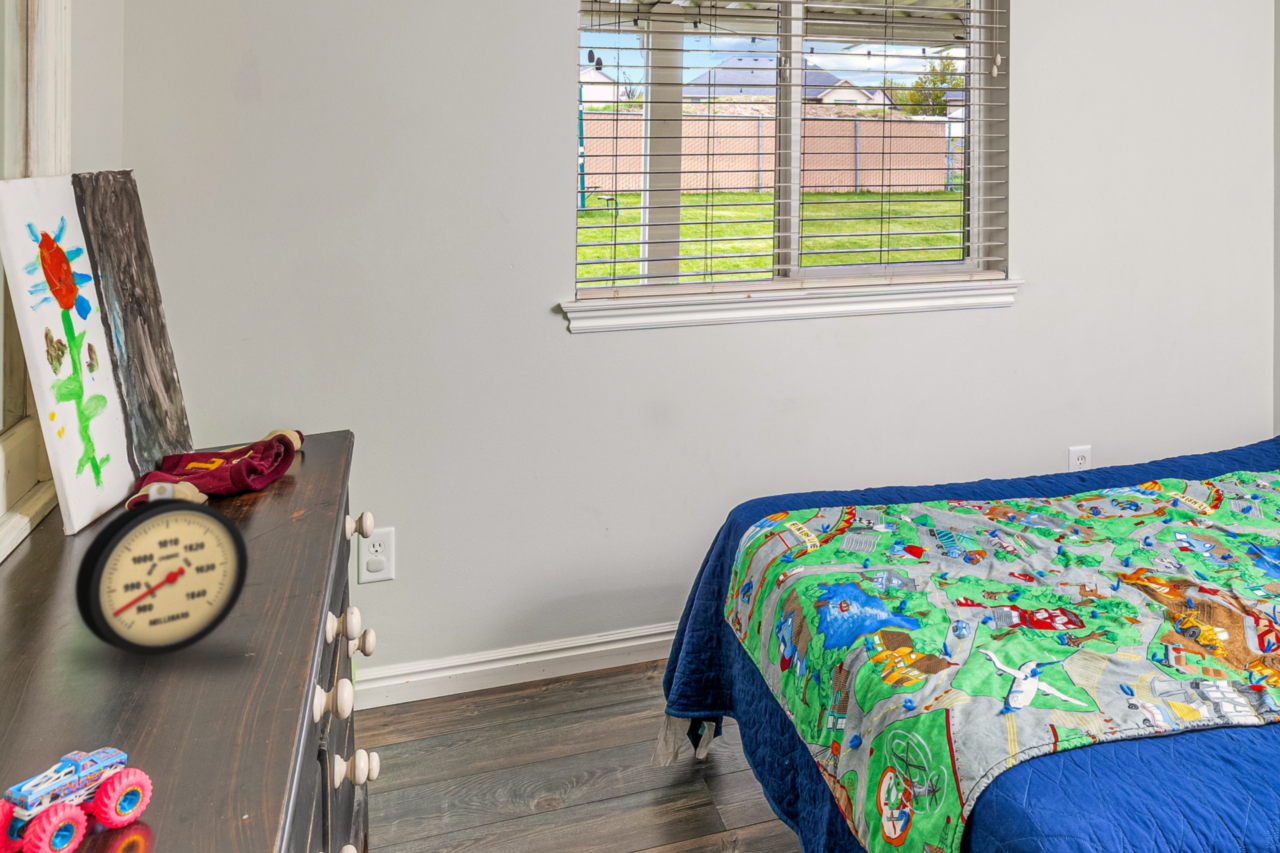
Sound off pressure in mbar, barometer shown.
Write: 985 mbar
